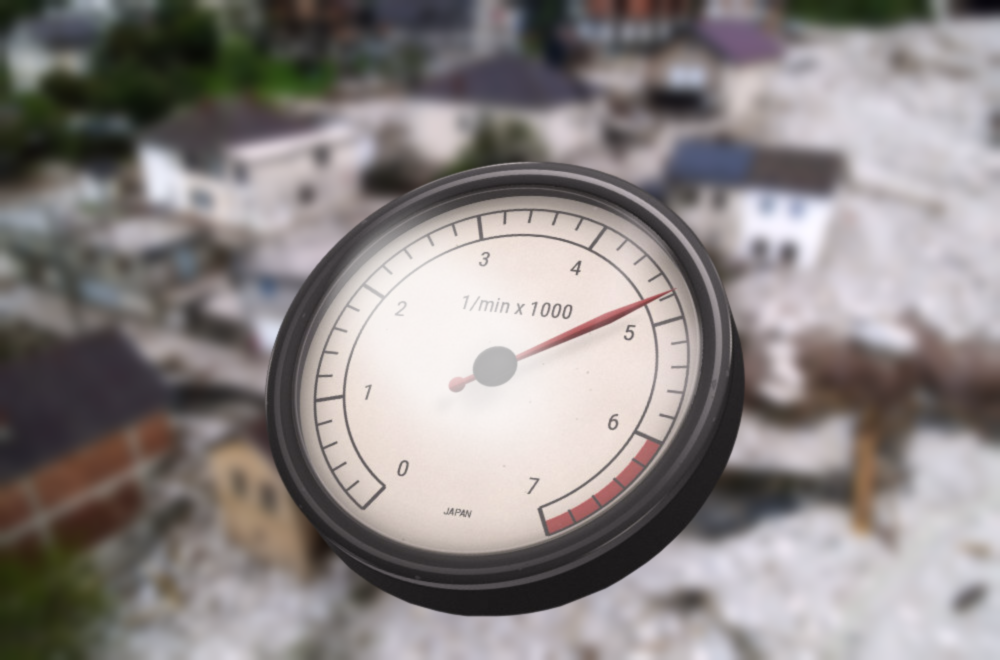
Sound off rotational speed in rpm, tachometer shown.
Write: 4800 rpm
